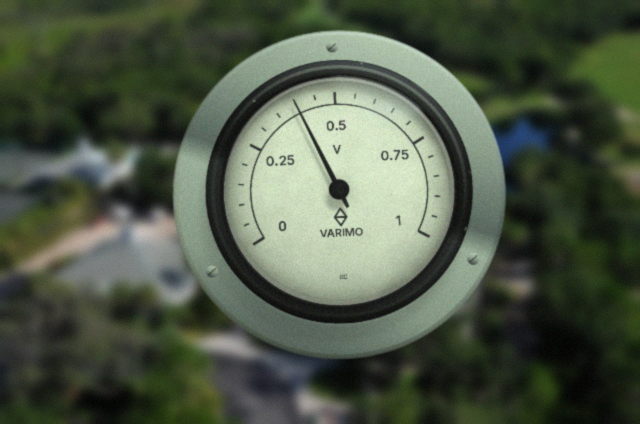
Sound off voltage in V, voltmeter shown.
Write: 0.4 V
